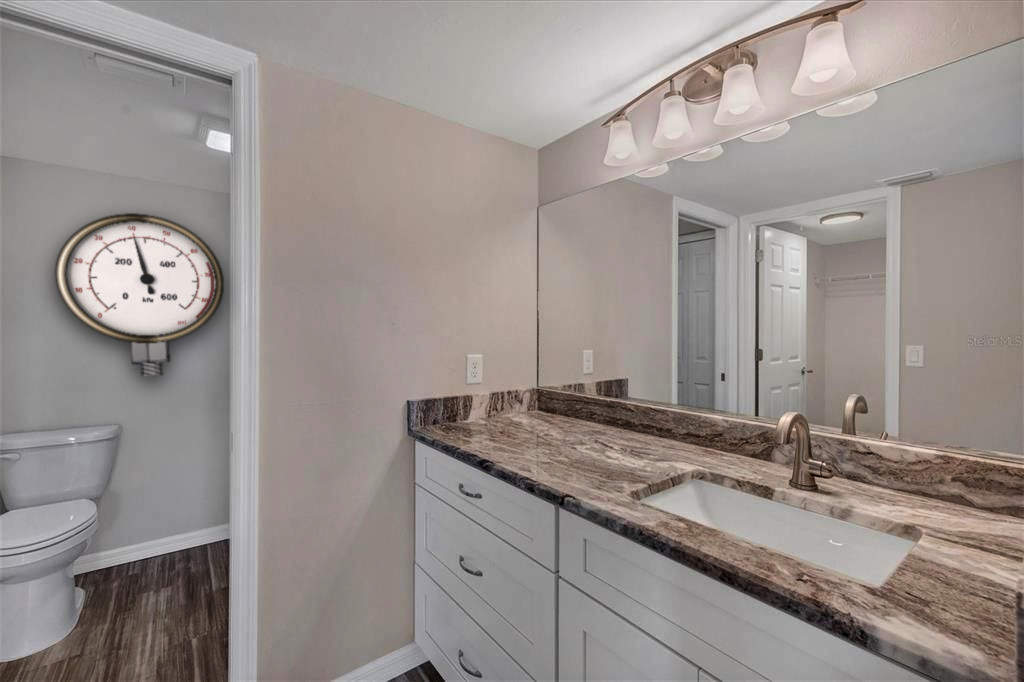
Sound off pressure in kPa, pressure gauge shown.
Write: 275 kPa
